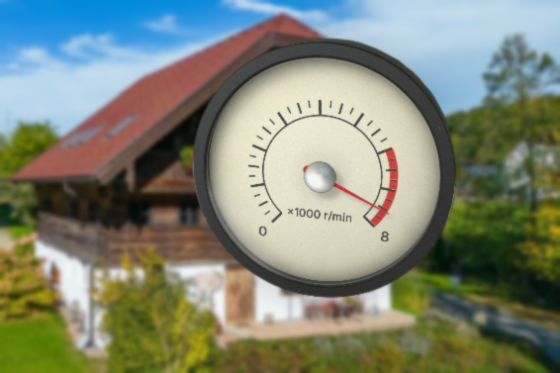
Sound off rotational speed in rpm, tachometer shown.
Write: 7500 rpm
